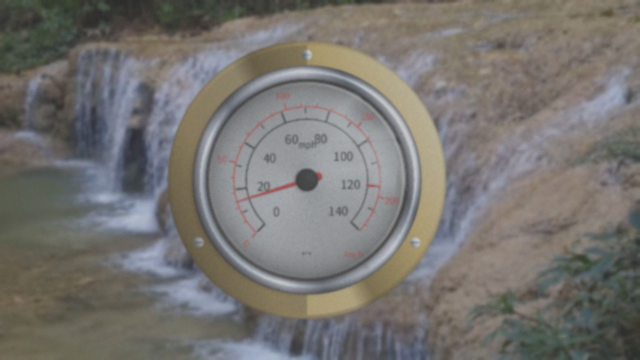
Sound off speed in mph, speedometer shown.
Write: 15 mph
